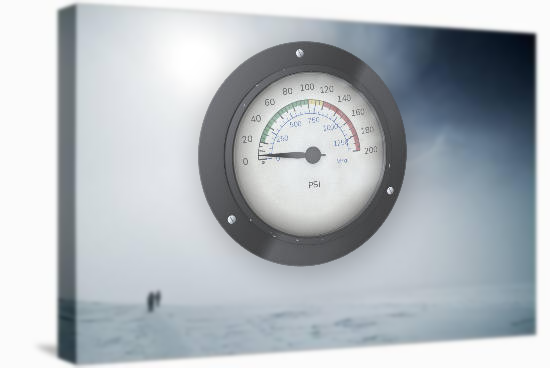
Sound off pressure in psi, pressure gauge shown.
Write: 5 psi
